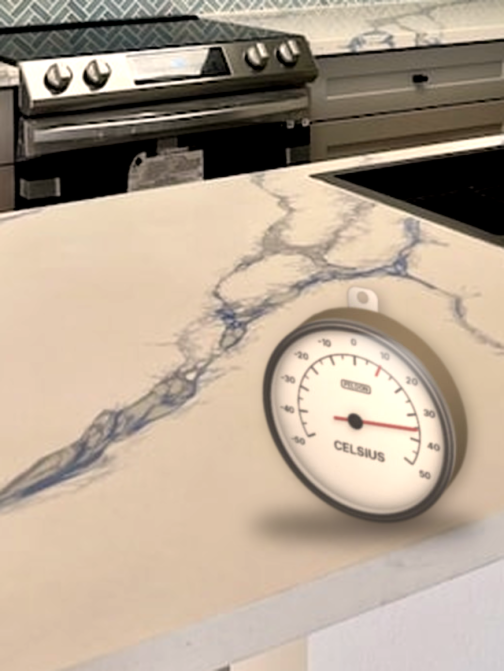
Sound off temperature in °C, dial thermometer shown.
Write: 35 °C
